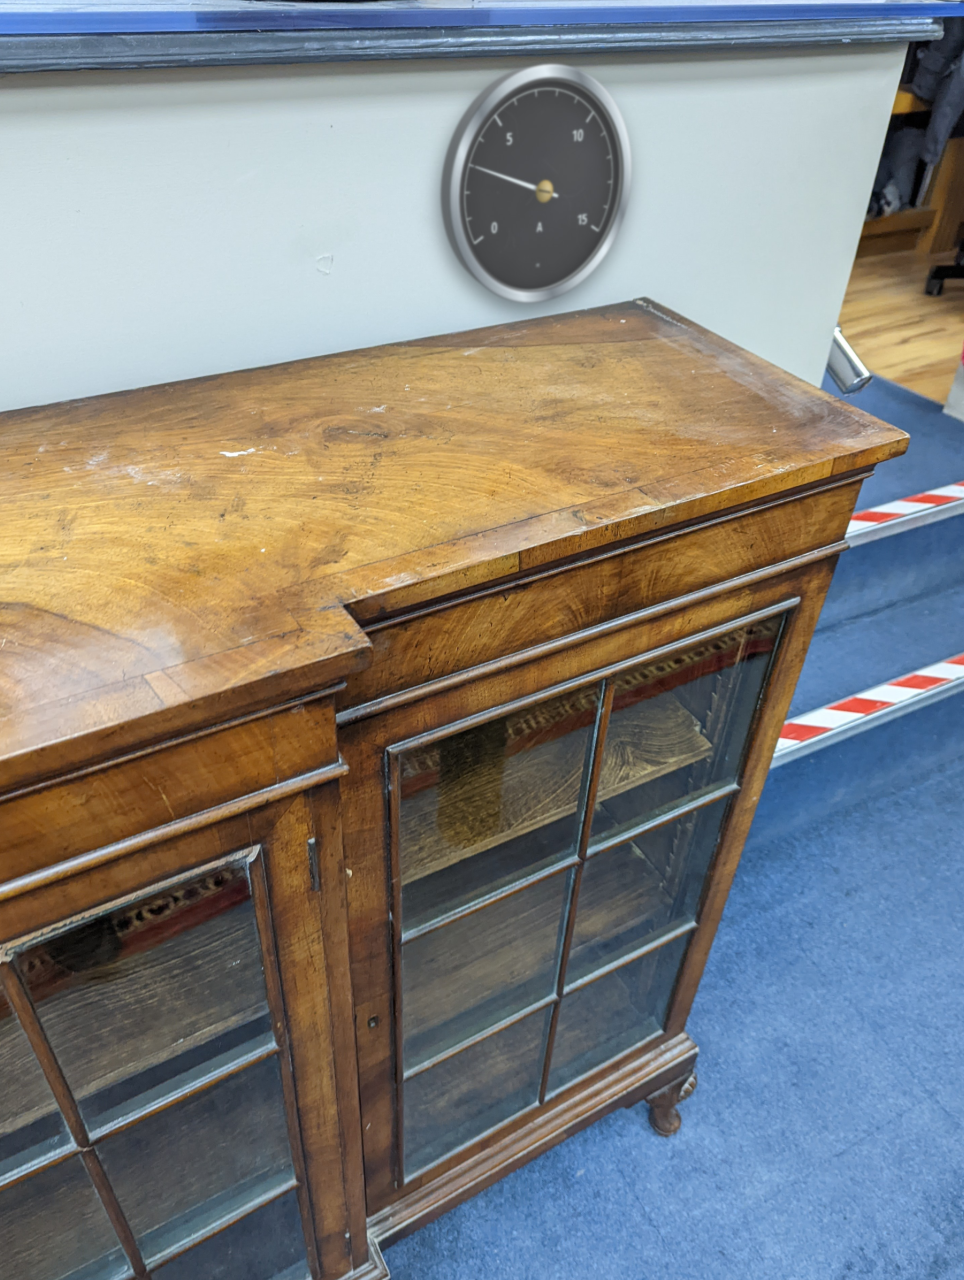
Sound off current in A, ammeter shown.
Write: 3 A
